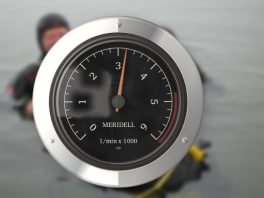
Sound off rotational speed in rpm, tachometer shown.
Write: 3200 rpm
